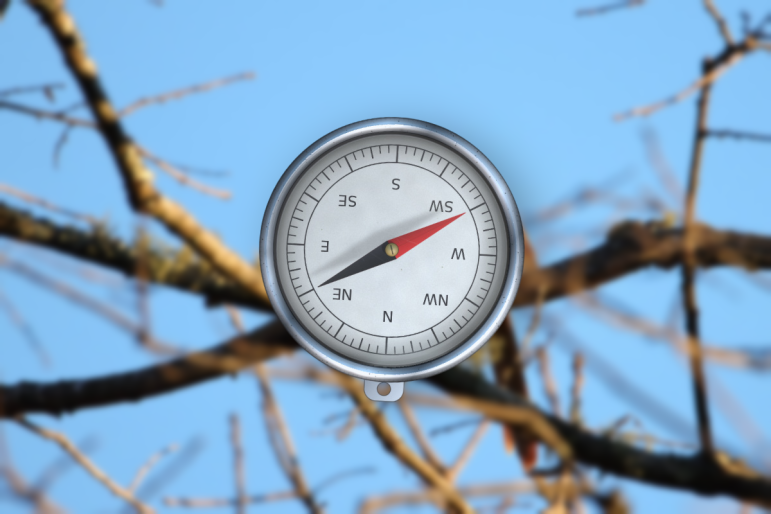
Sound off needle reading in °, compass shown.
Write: 240 °
